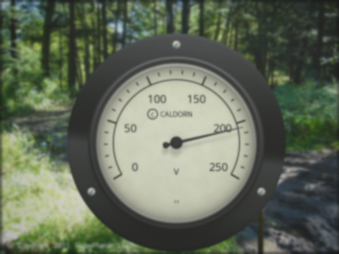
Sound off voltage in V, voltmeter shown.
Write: 205 V
